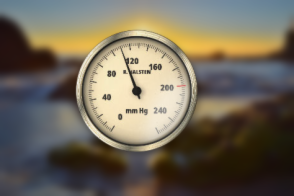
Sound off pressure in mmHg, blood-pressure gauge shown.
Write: 110 mmHg
